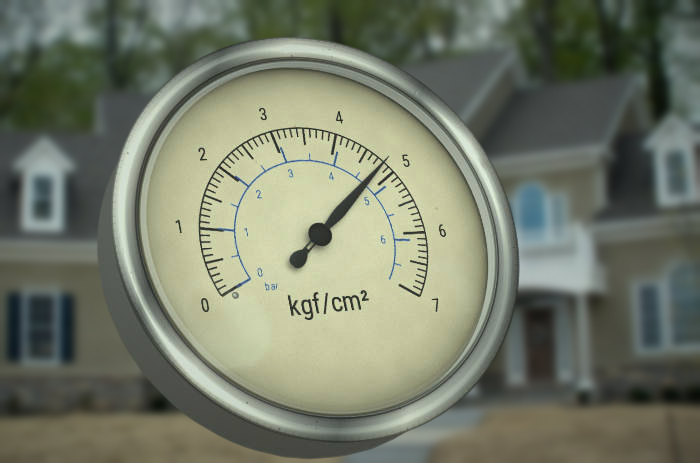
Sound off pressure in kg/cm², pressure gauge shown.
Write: 4.8 kg/cm²
